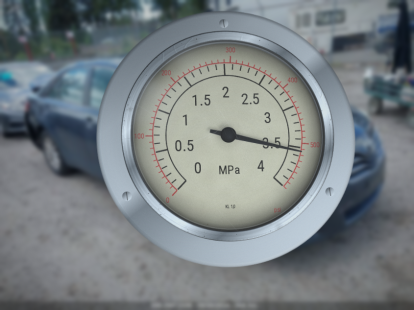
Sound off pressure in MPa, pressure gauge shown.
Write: 3.55 MPa
